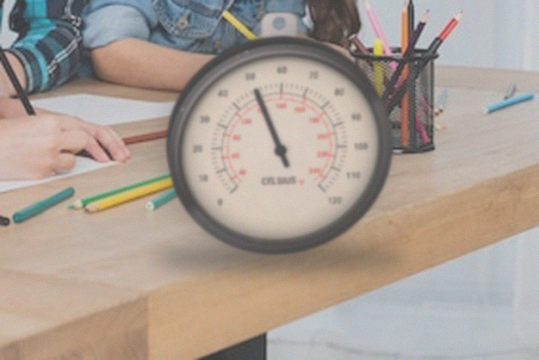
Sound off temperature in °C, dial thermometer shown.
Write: 50 °C
